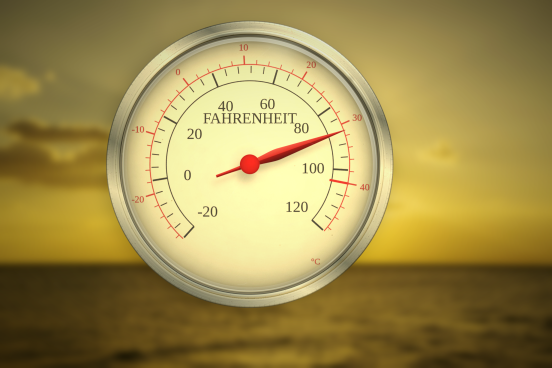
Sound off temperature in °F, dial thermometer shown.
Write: 88 °F
